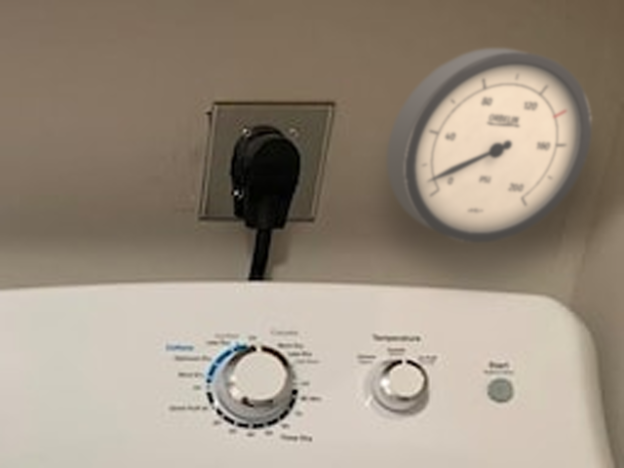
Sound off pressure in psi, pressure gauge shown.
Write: 10 psi
